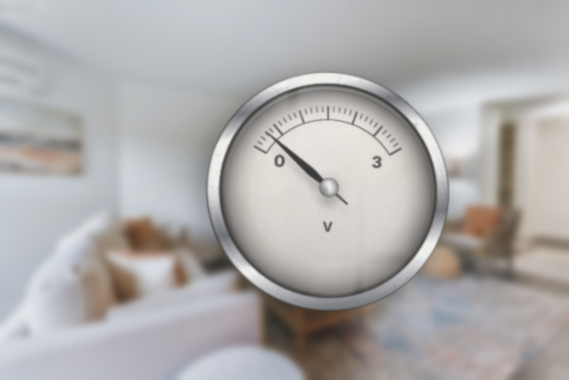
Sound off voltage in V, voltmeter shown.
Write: 0.3 V
